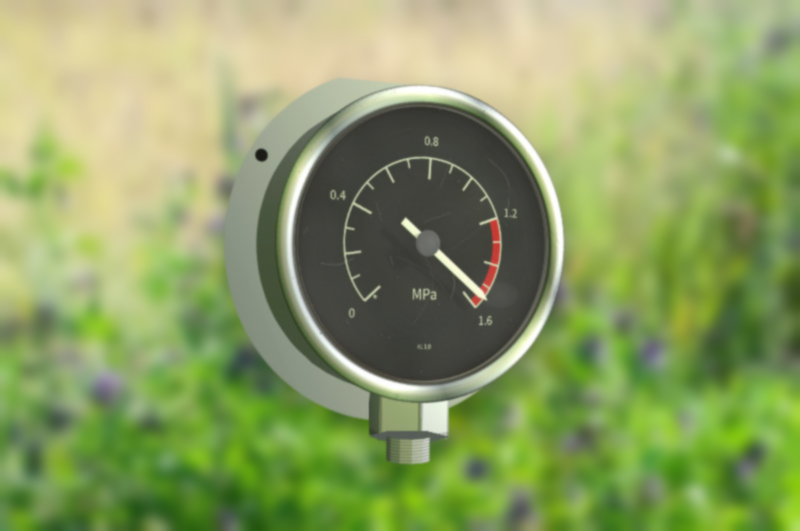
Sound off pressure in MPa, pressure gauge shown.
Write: 1.55 MPa
